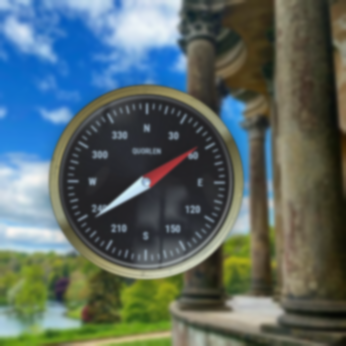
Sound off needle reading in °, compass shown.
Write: 55 °
